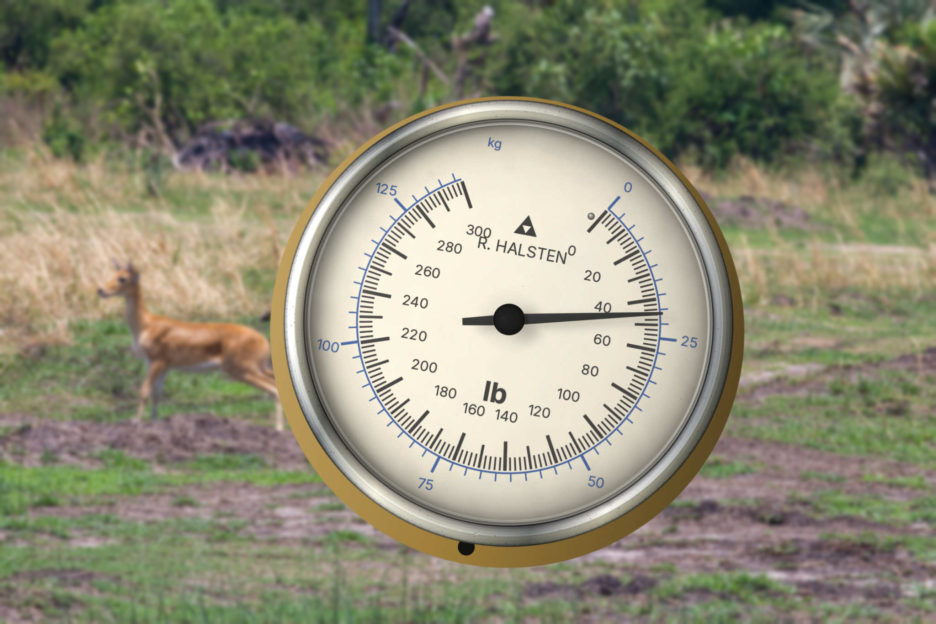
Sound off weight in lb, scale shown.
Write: 46 lb
